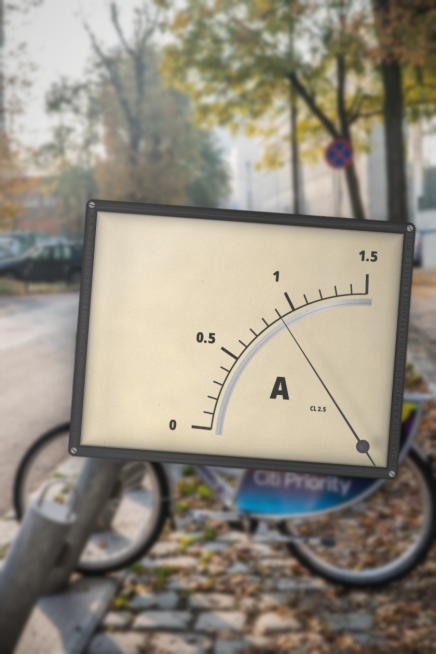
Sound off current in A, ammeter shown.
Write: 0.9 A
